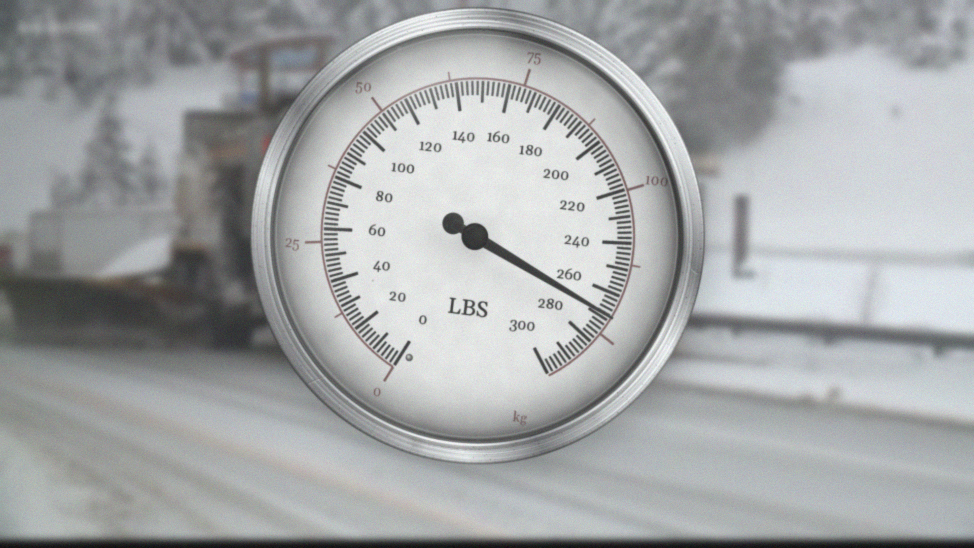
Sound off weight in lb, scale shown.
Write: 268 lb
